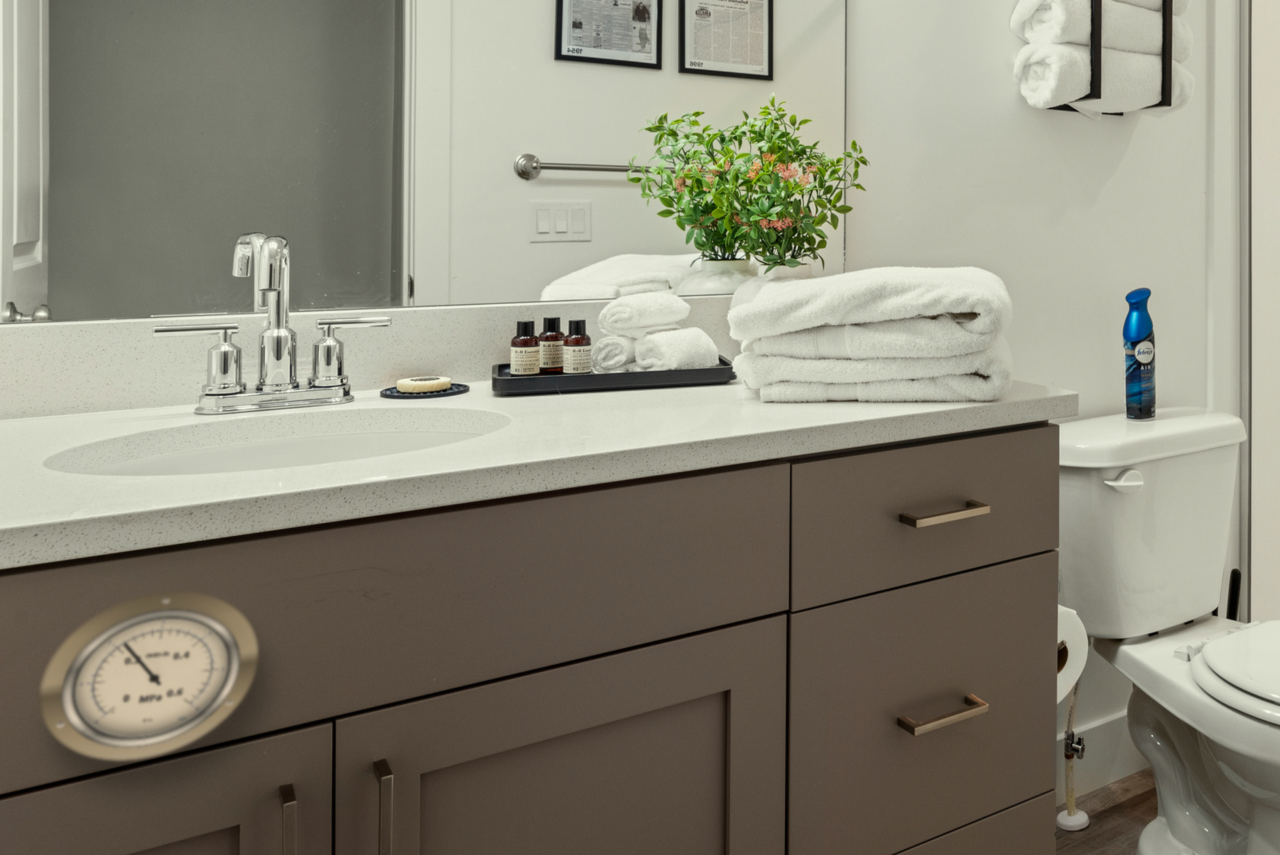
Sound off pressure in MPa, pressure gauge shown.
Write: 0.22 MPa
